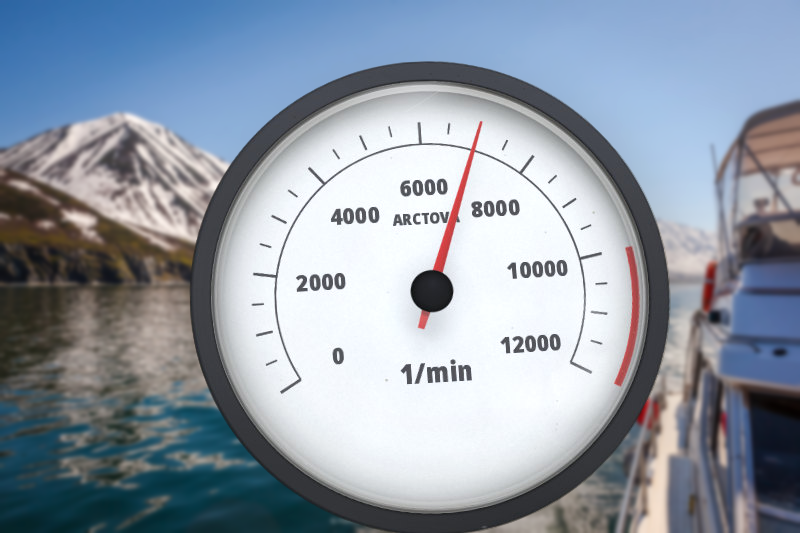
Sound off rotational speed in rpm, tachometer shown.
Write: 7000 rpm
